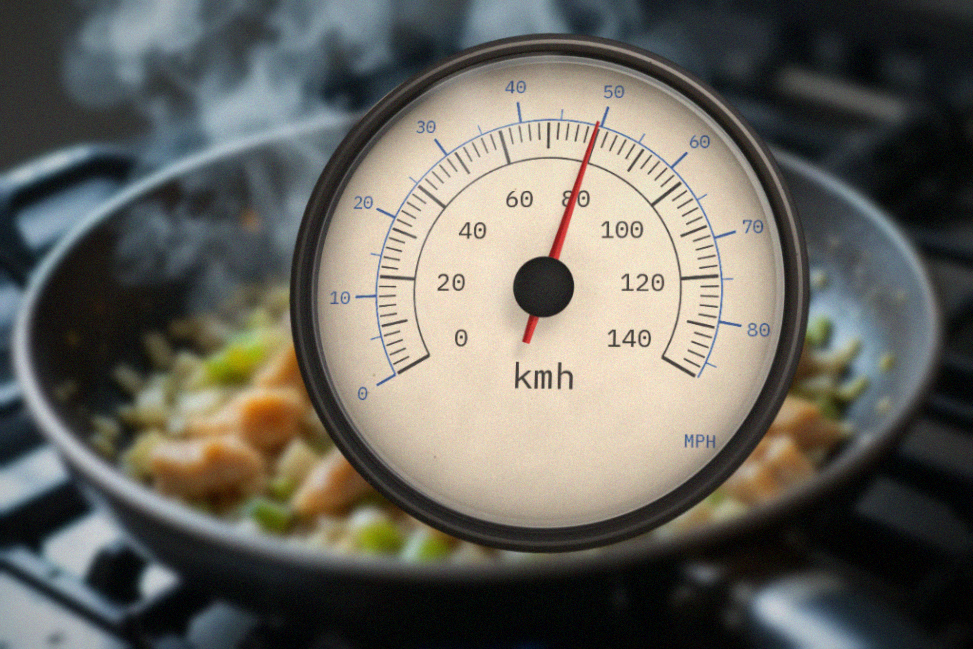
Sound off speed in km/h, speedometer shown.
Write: 80 km/h
